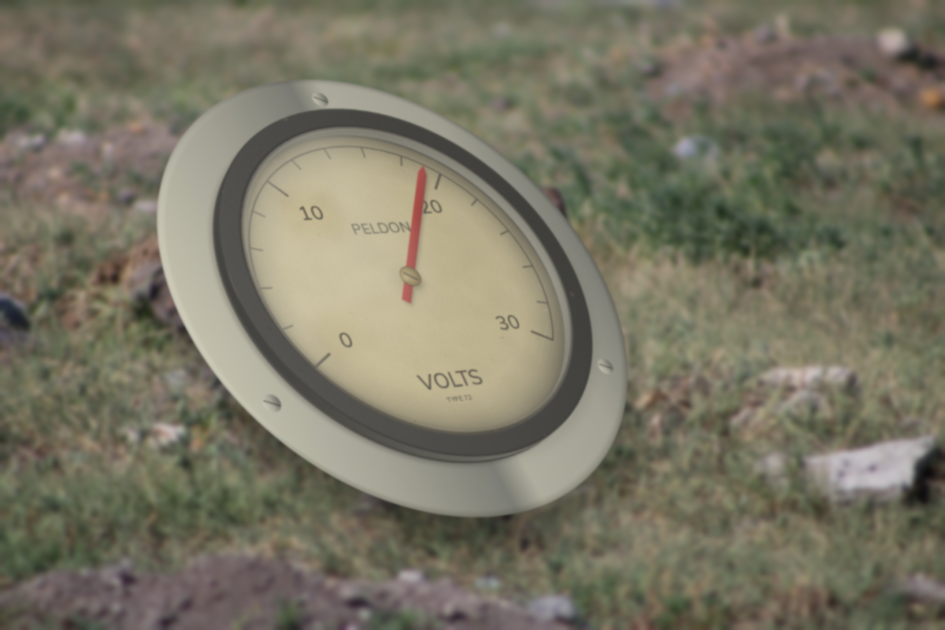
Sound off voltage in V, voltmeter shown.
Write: 19 V
